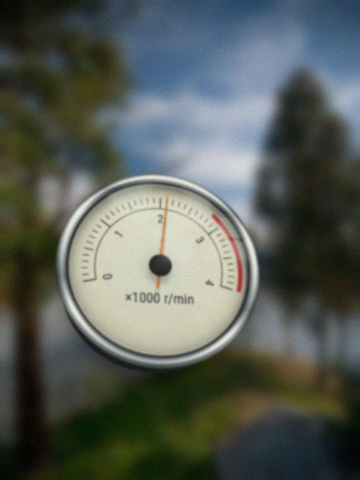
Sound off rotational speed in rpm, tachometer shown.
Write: 2100 rpm
